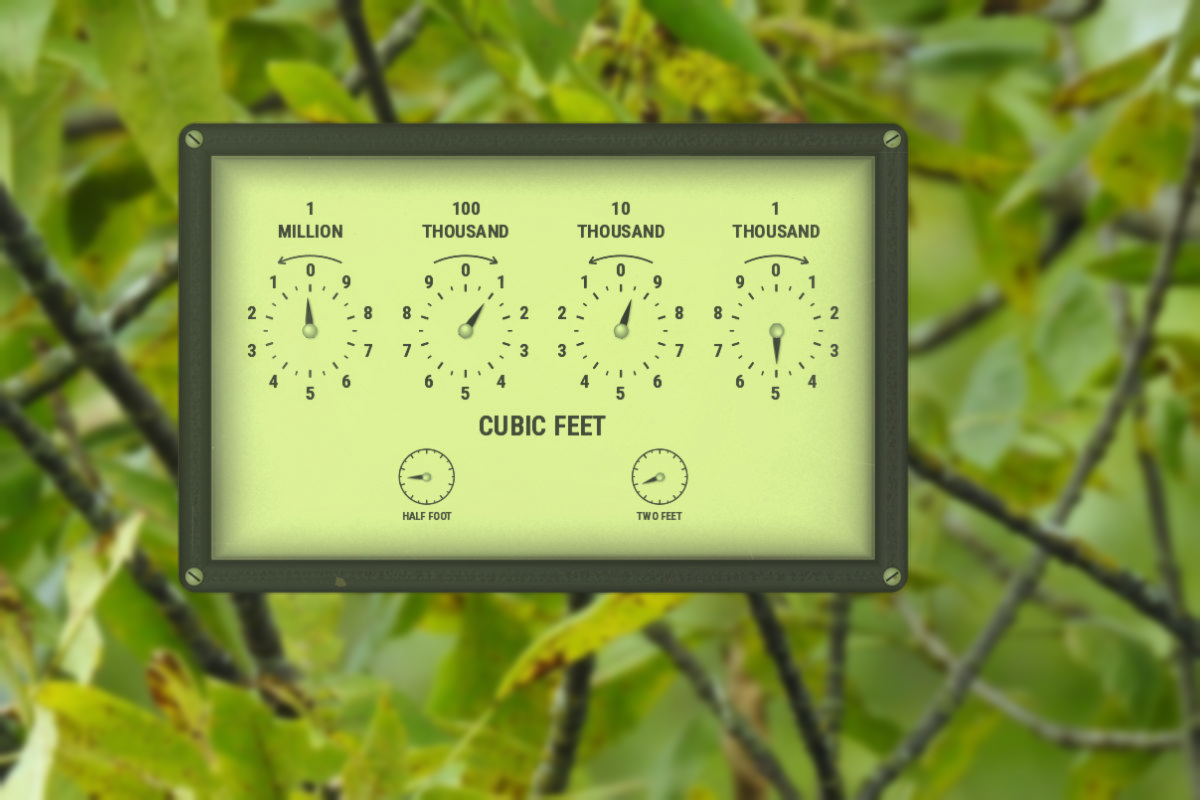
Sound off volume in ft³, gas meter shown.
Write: 9500 ft³
